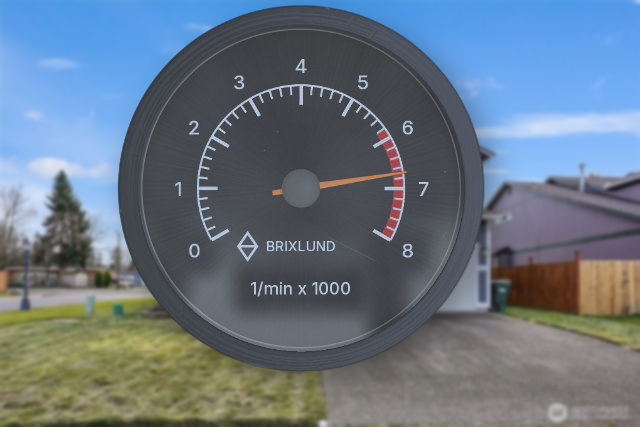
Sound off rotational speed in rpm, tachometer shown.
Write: 6700 rpm
